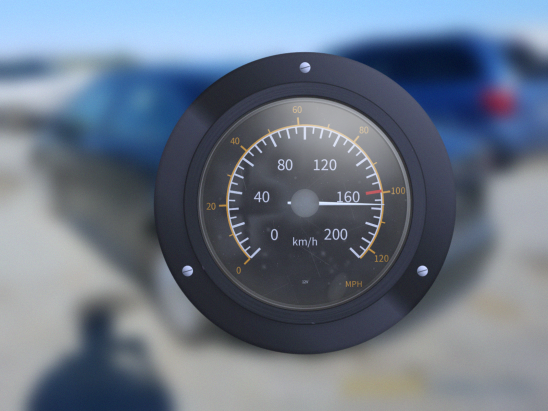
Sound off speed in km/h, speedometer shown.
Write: 167.5 km/h
